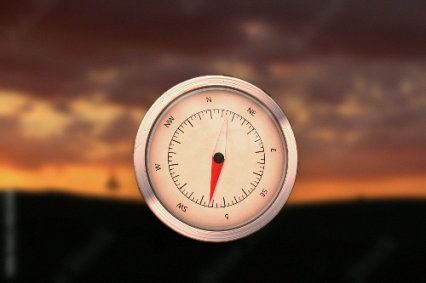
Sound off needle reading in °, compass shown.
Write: 200 °
